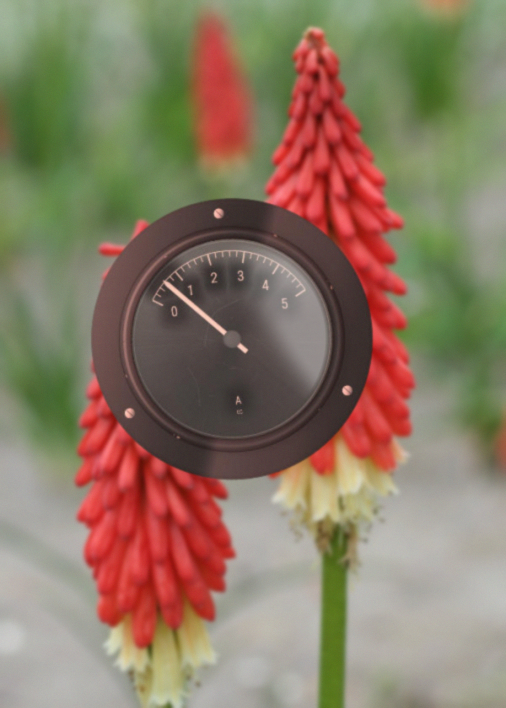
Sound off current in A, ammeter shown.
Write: 0.6 A
